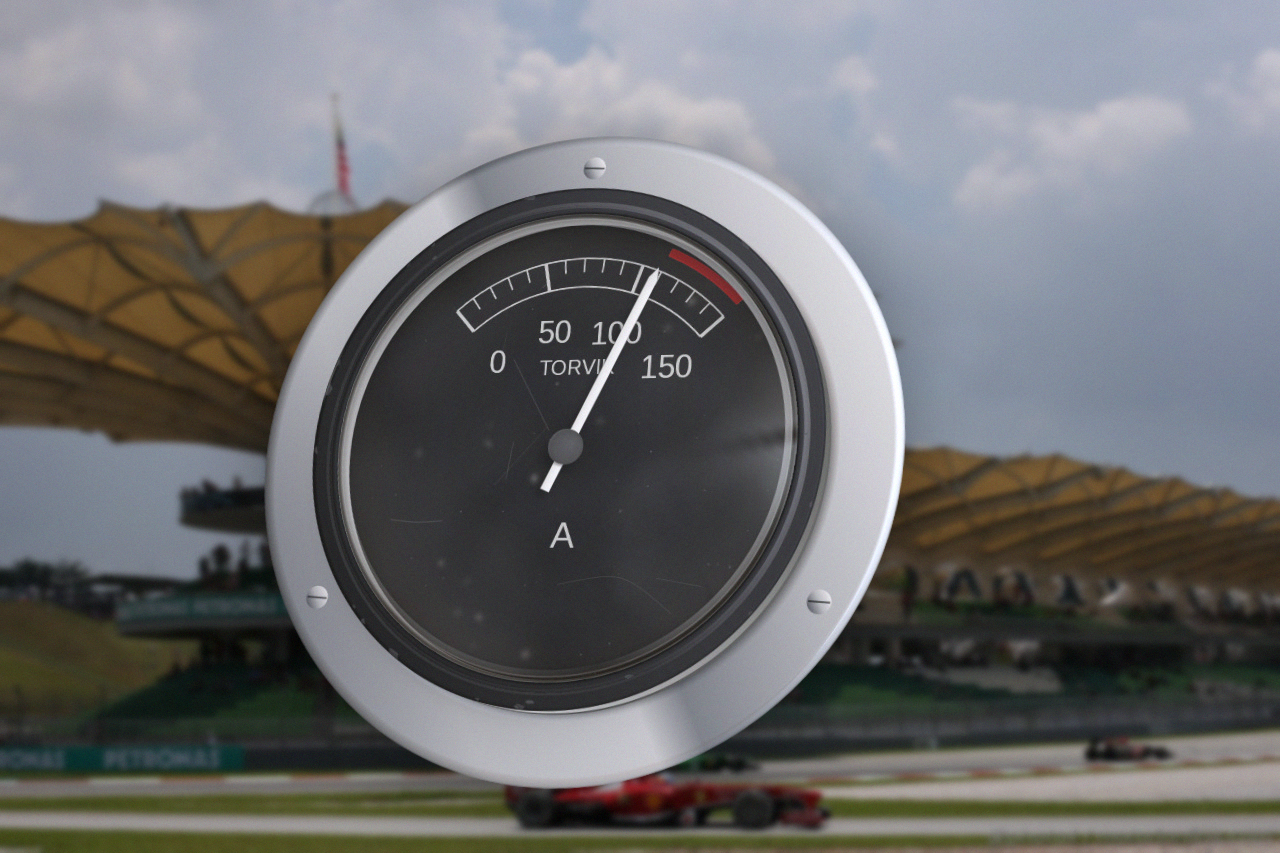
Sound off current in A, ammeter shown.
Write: 110 A
